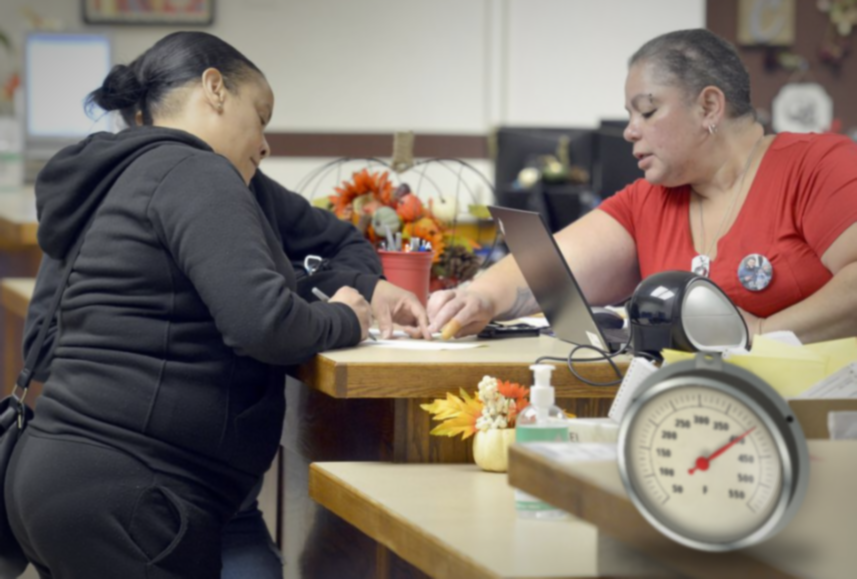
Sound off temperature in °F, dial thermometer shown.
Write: 400 °F
